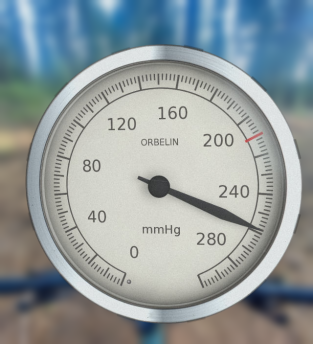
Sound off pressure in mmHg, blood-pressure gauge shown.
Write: 258 mmHg
